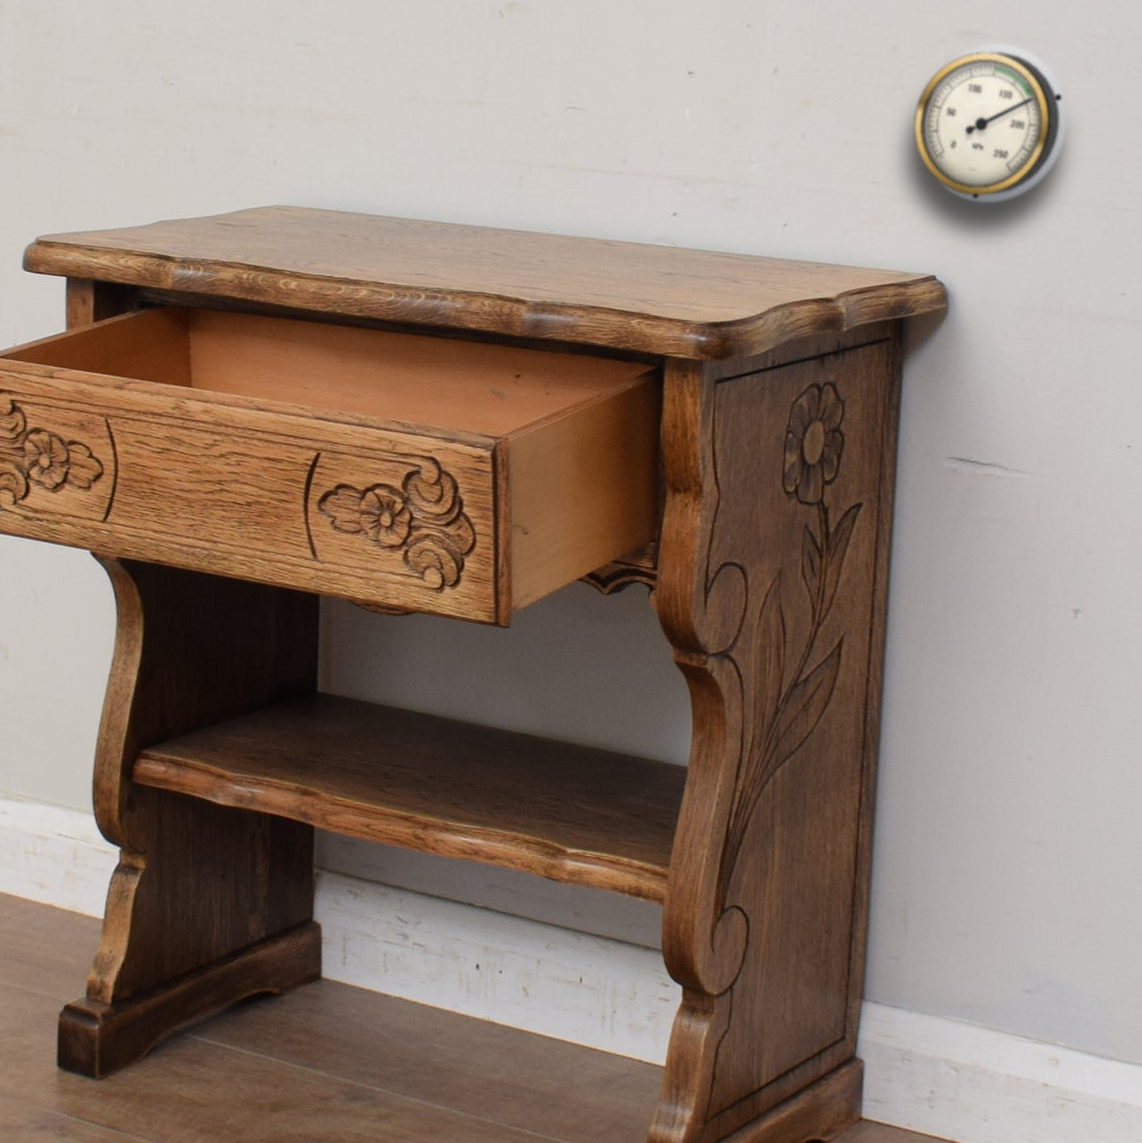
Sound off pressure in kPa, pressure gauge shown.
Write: 175 kPa
